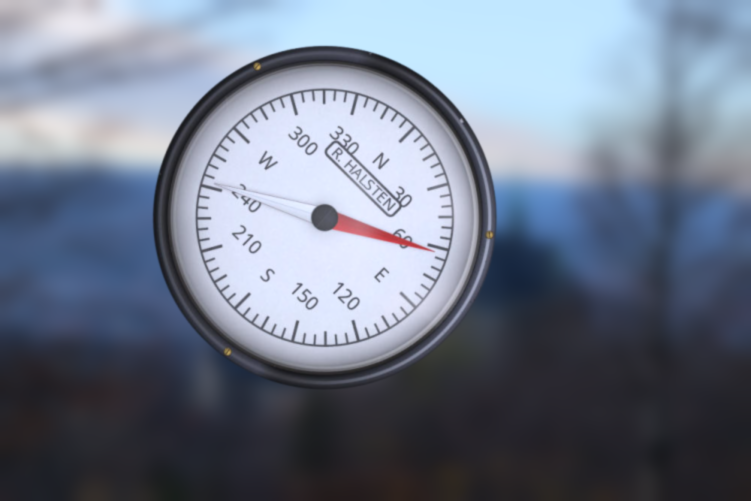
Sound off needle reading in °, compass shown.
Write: 62.5 °
